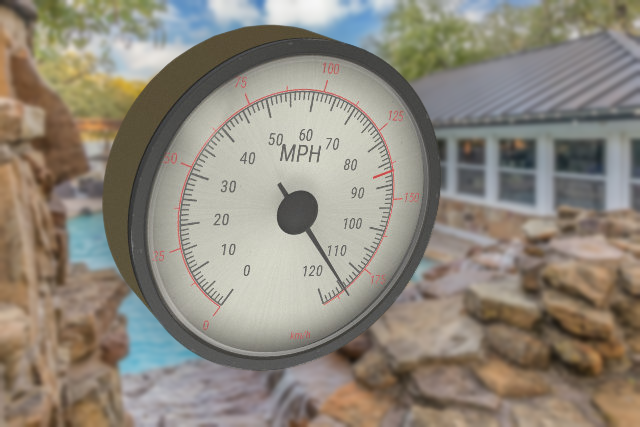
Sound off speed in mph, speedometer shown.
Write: 115 mph
